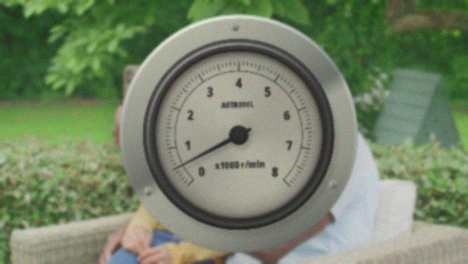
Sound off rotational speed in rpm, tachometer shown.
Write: 500 rpm
